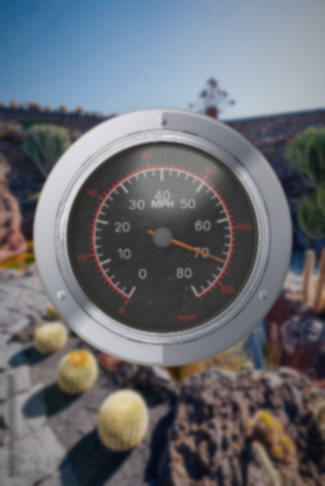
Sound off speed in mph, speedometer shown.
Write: 70 mph
